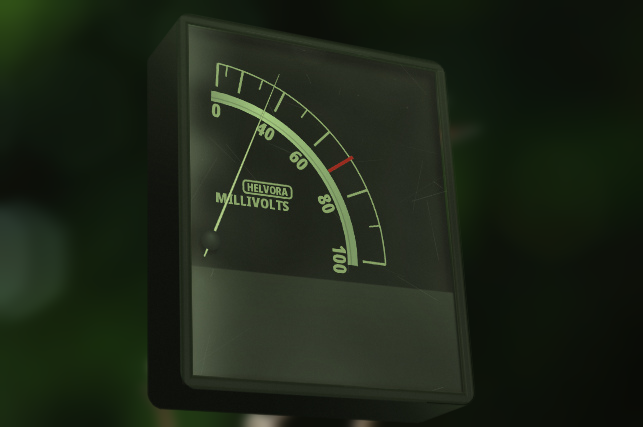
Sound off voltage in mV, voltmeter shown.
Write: 35 mV
